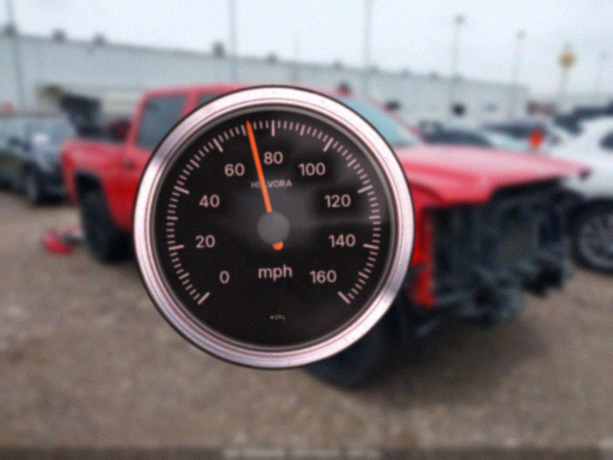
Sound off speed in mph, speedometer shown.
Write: 72 mph
